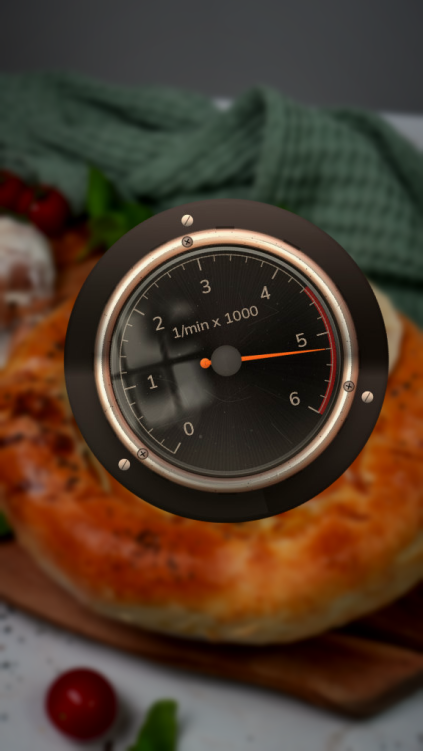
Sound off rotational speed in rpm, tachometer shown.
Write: 5200 rpm
